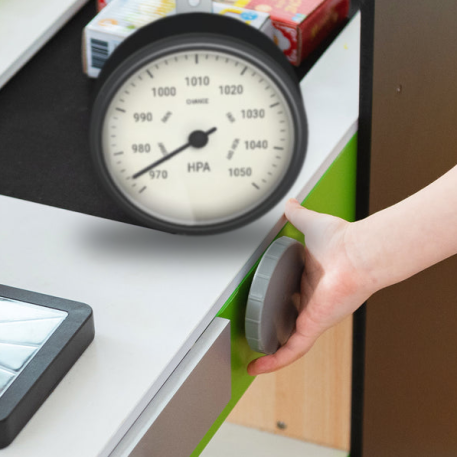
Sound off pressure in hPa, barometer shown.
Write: 974 hPa
